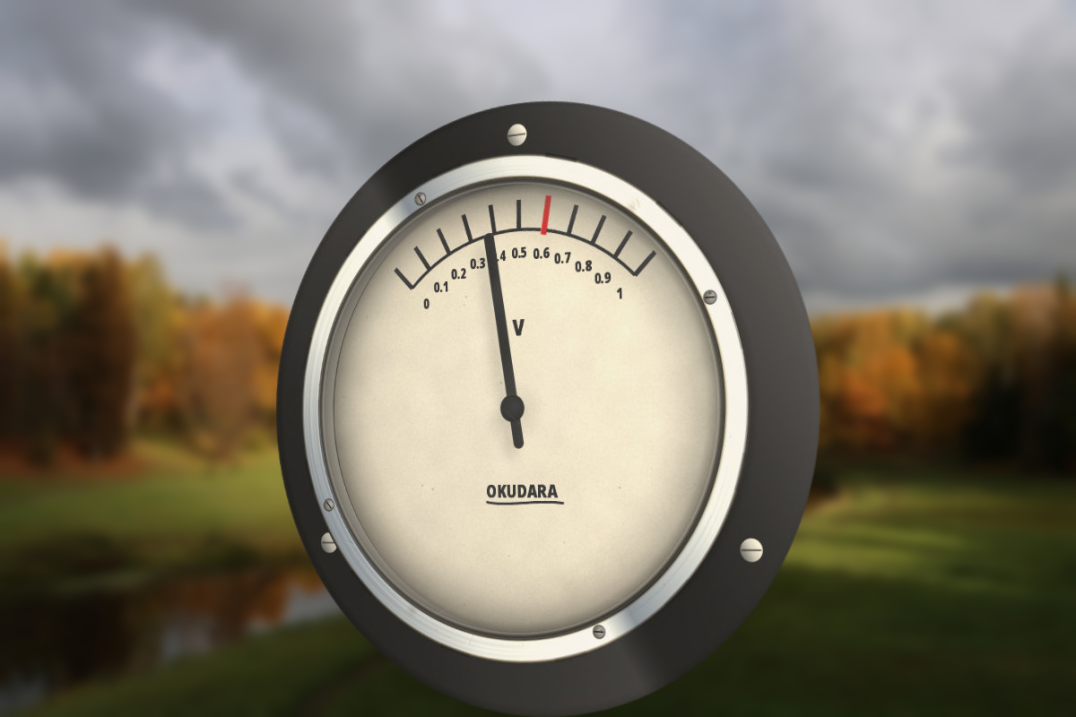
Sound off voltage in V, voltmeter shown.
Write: 0.4 V
